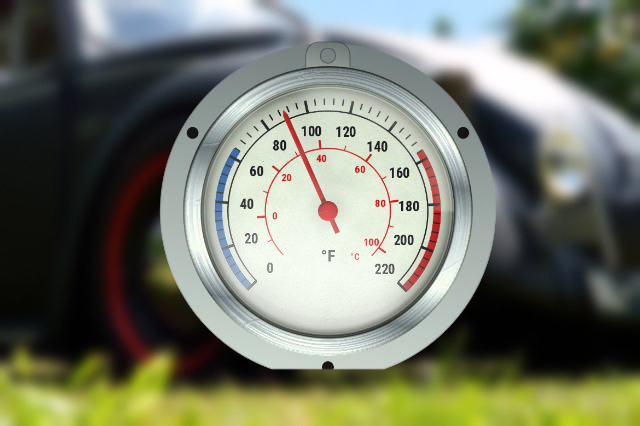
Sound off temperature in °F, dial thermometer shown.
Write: 90 °F
